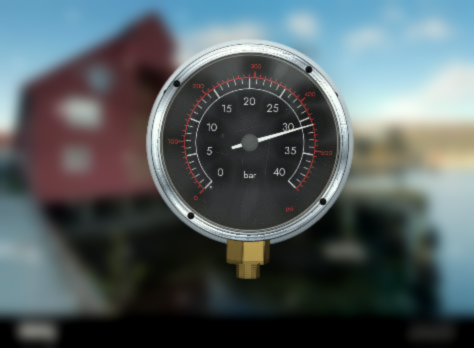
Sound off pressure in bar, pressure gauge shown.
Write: 31 bar
